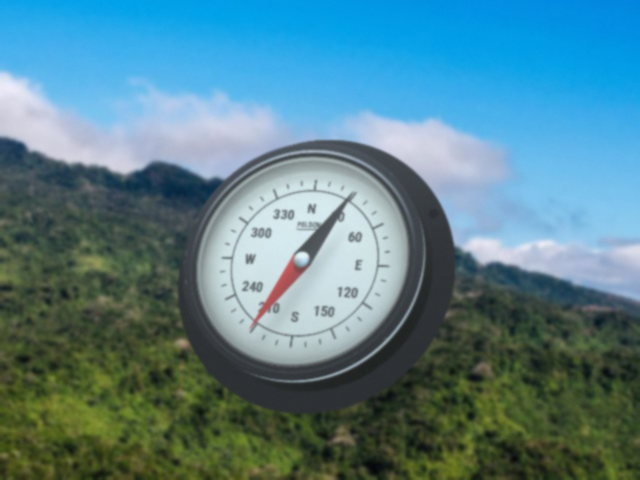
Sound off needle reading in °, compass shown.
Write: 210 °
